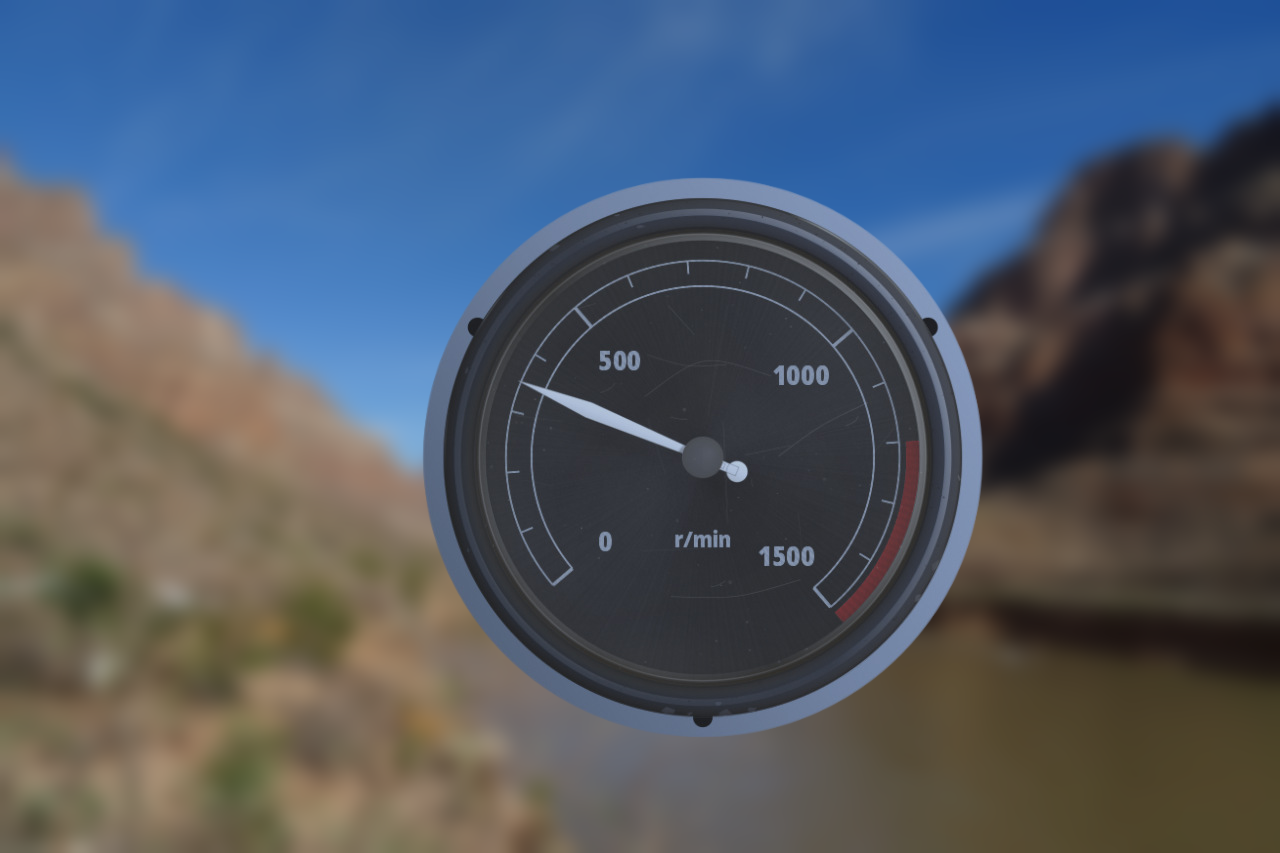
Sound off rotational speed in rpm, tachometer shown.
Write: 350 rpm
